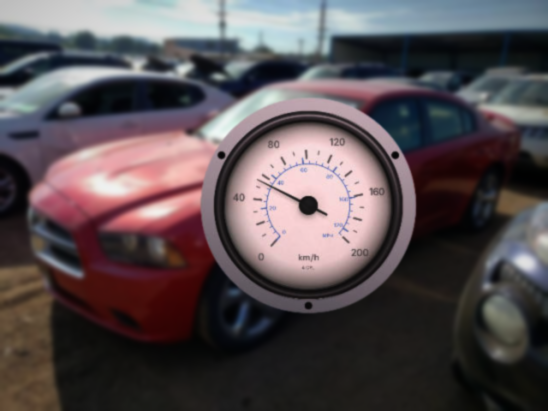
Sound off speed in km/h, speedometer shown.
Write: 55 km/h
